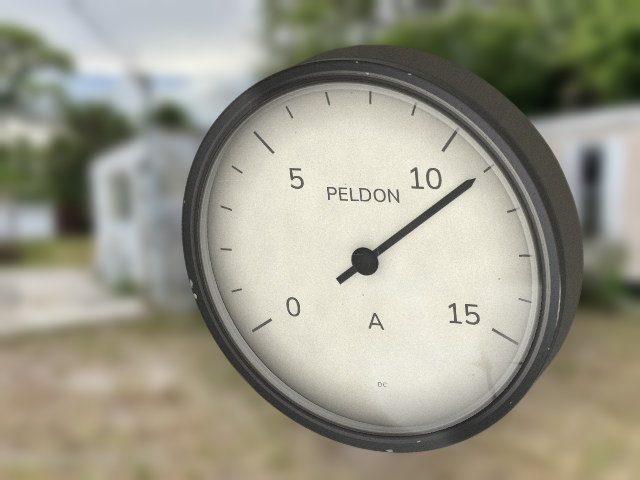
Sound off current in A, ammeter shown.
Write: 11 A
